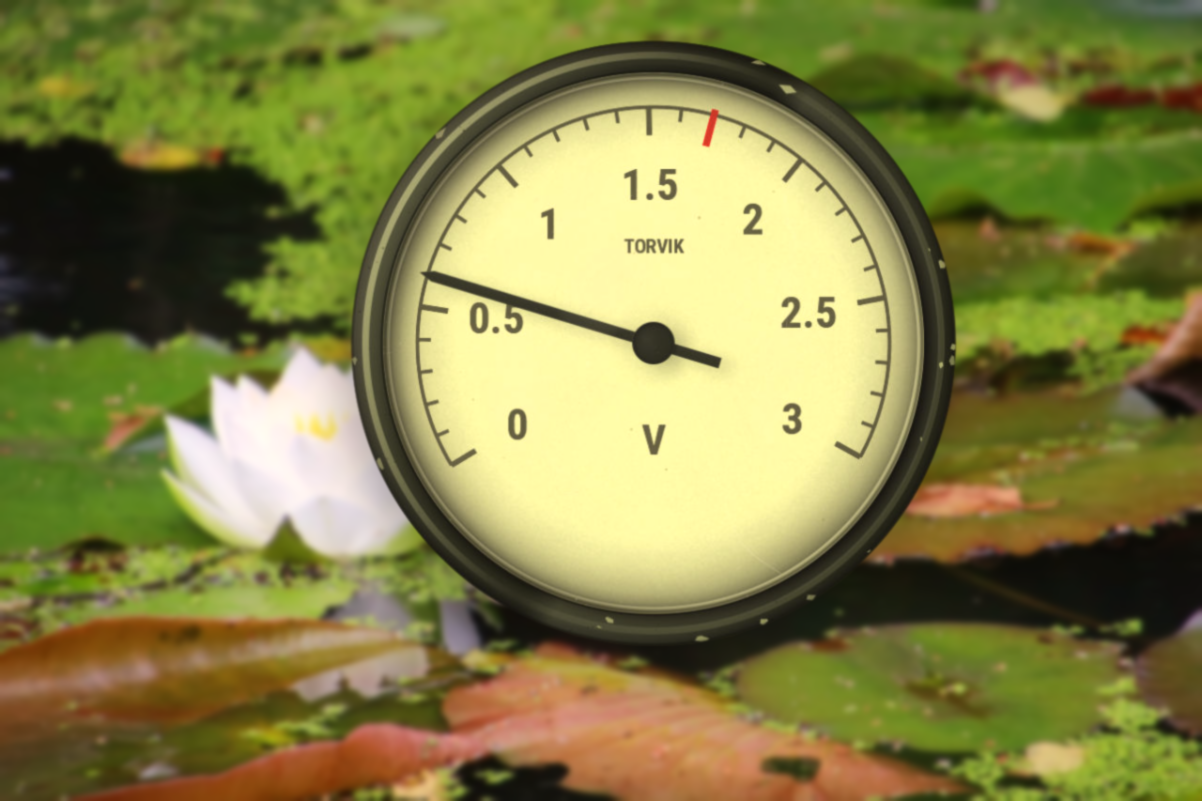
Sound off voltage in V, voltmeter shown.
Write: 0.6 V
